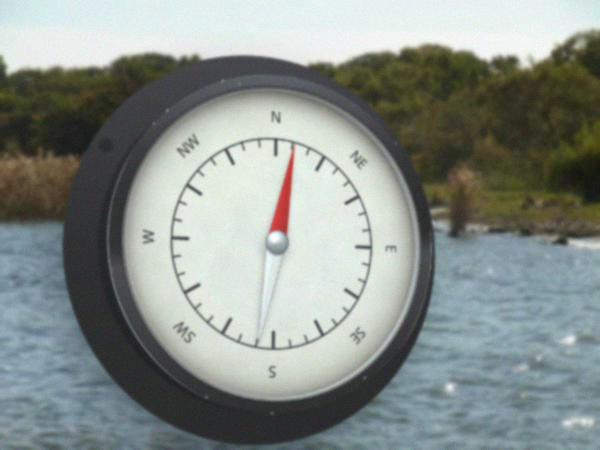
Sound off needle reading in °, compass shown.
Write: 10 °
